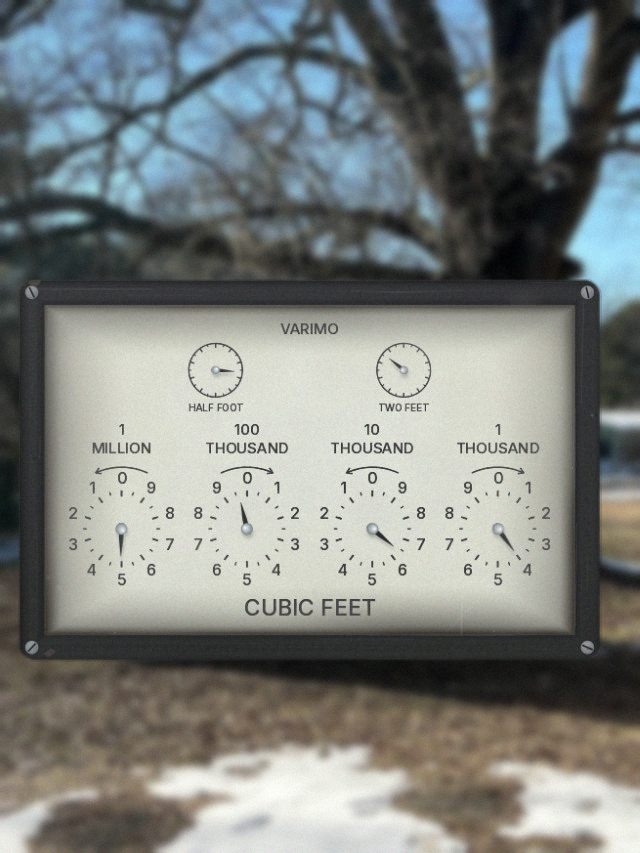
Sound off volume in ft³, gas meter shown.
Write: 496400 ft³
